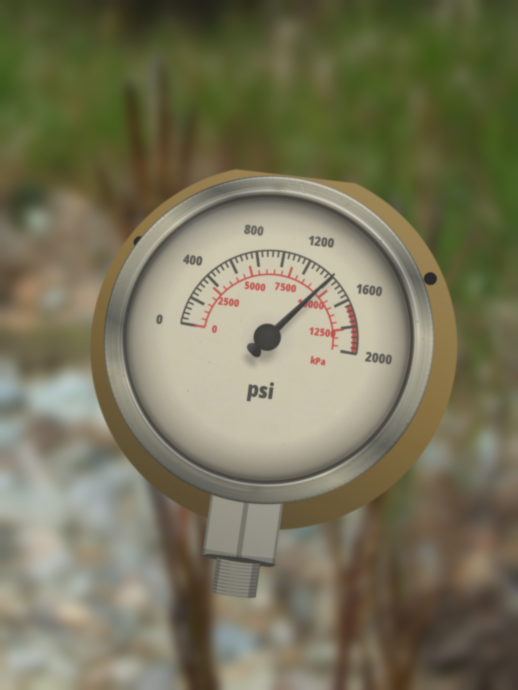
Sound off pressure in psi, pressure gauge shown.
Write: 1400 psi
